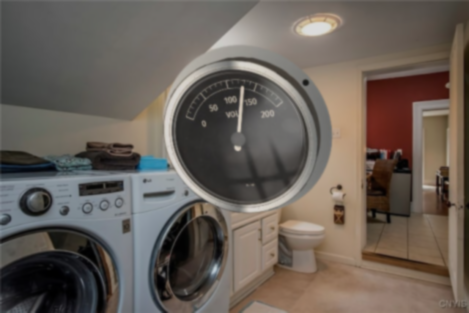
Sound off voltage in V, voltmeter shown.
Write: 130 V
